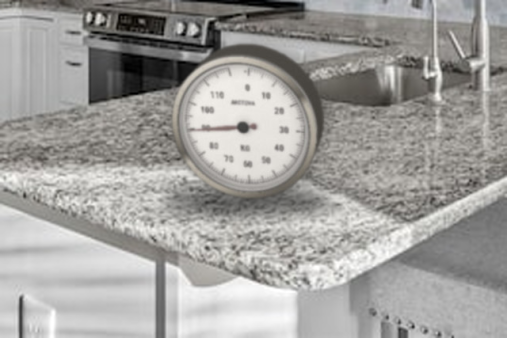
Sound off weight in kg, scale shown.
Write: 90 kg
